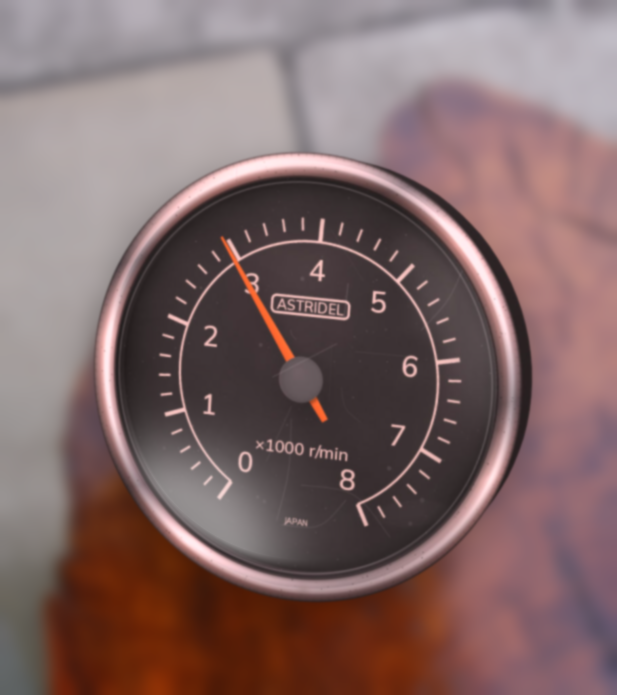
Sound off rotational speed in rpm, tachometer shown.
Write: 3000 rpm
